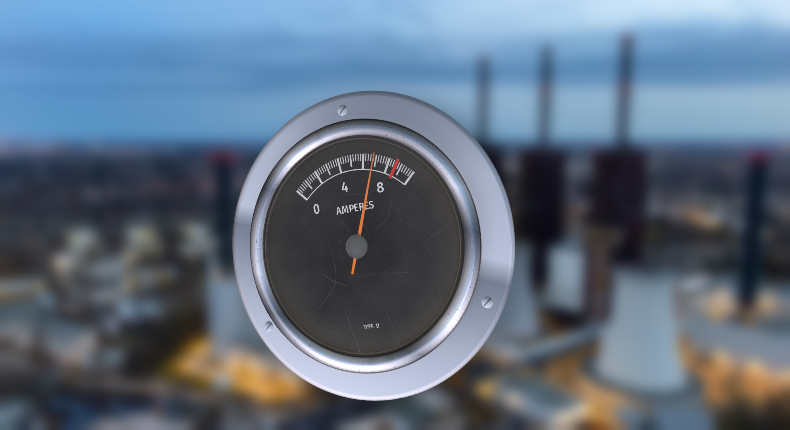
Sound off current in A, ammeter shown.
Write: 7 A
